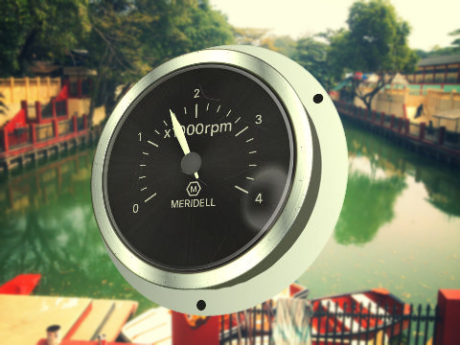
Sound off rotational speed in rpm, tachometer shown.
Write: 1600 rpm
